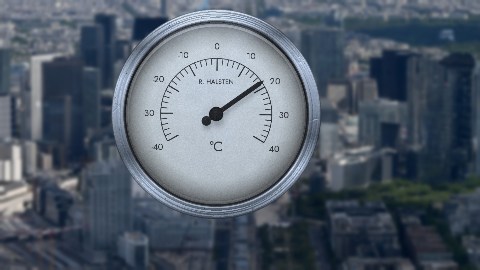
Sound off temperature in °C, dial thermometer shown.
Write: 18 °C
